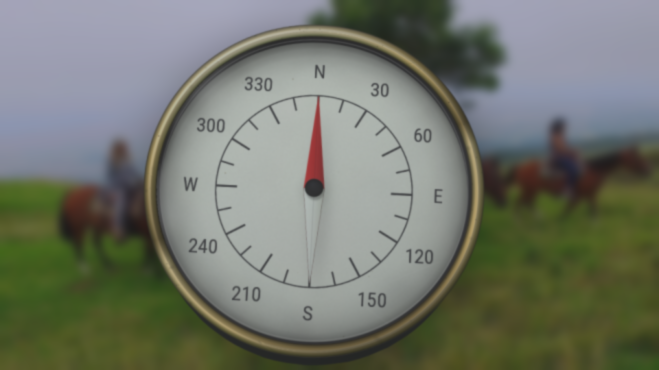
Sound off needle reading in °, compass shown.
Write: 0 °
